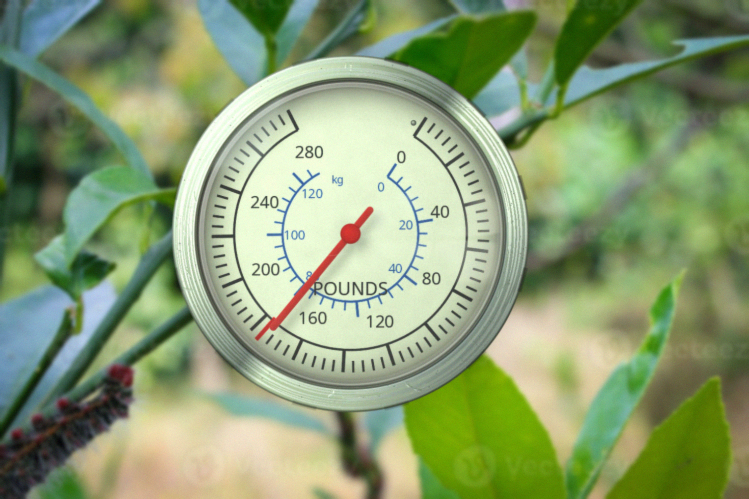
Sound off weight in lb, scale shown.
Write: 174 lb
